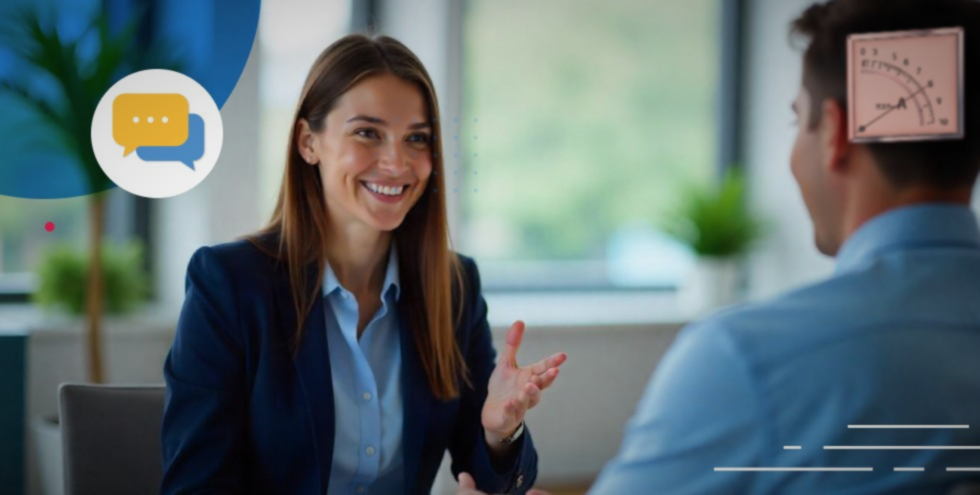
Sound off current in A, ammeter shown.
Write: 8 A
